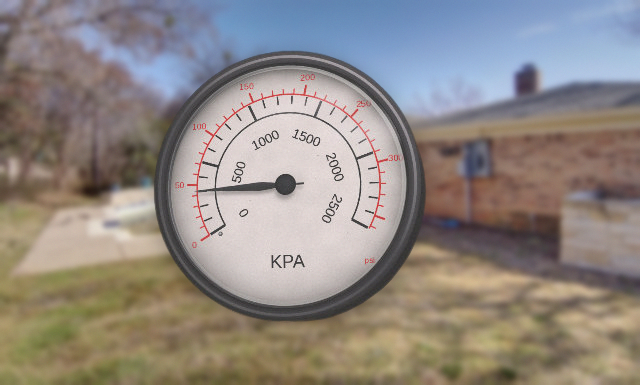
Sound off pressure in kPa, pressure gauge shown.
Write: 300 kPa
